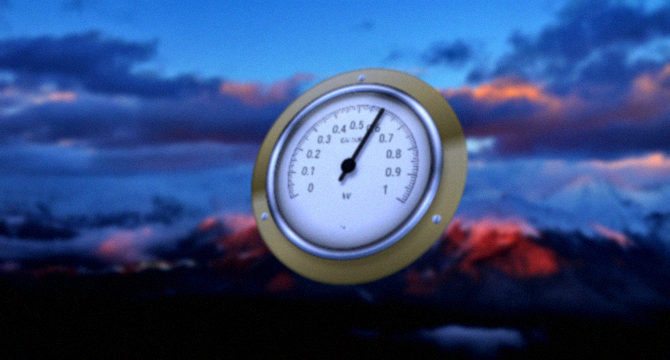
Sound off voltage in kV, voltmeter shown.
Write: 0.6 kV
